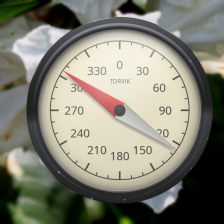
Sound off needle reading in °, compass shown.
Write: 305 °
